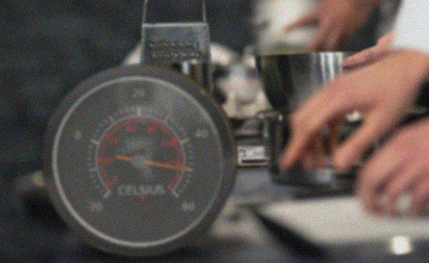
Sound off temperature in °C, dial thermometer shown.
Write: 50 °C
